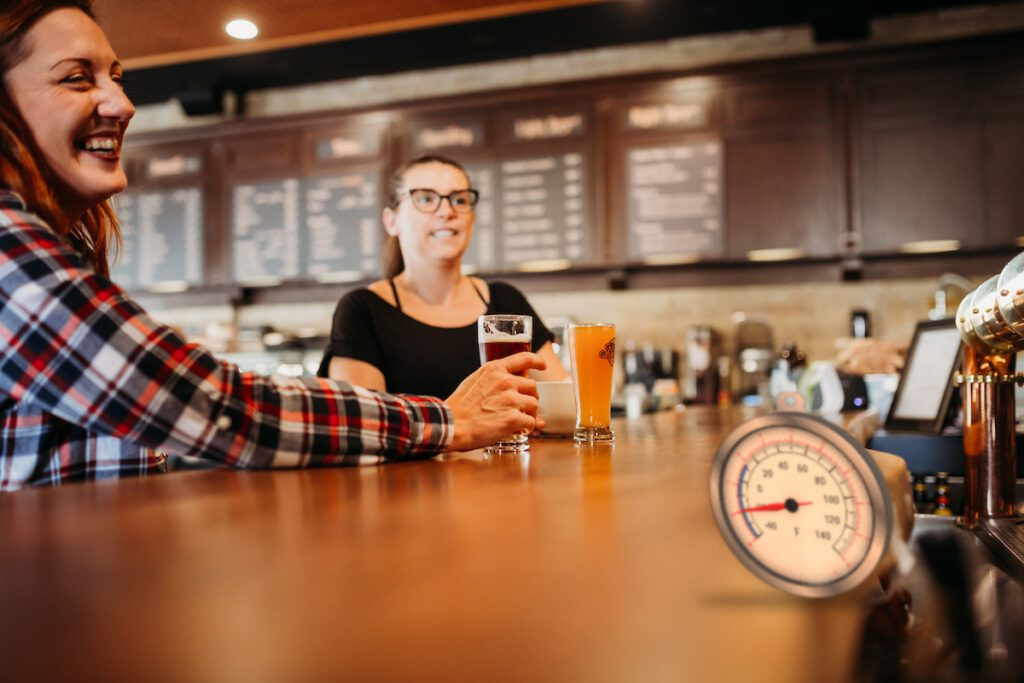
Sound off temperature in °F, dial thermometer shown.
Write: -20 °F
